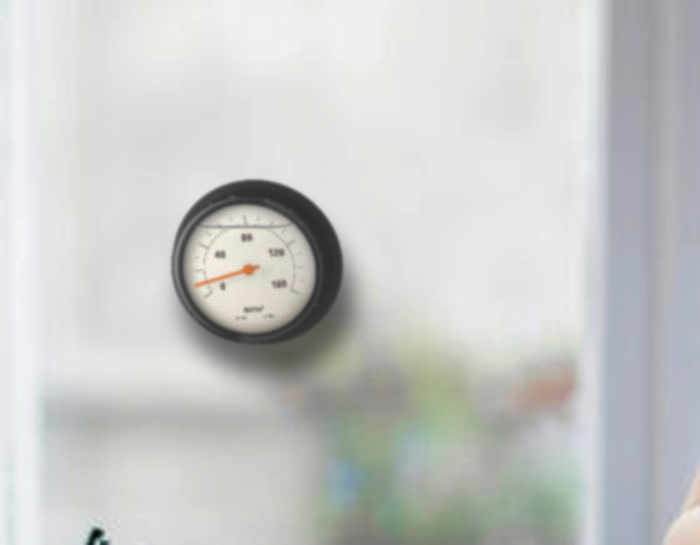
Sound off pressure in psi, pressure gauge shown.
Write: 10 psi
